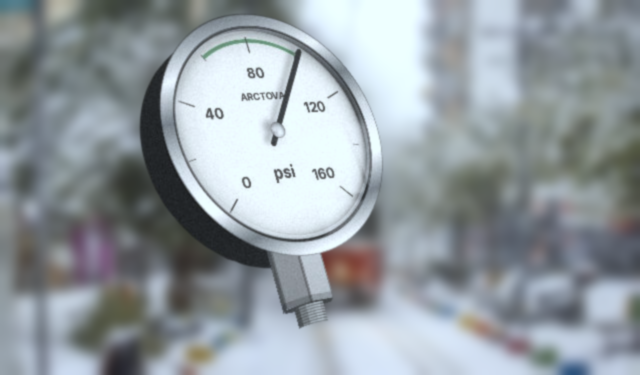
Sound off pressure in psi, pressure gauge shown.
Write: 100 psi
